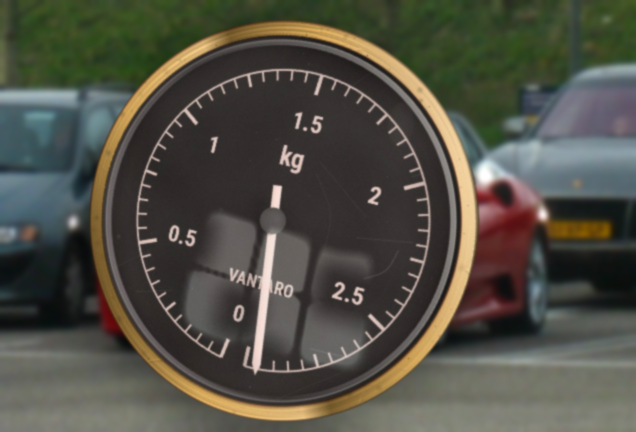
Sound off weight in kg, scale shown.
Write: 2.95 kg
